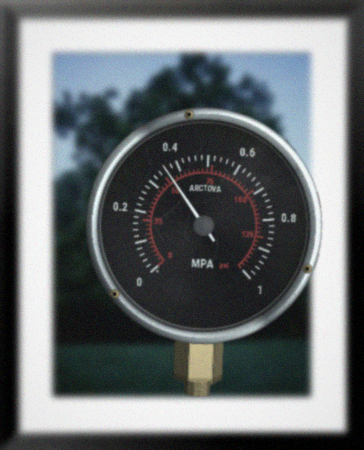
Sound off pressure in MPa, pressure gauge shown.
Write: 0.36 MPa
